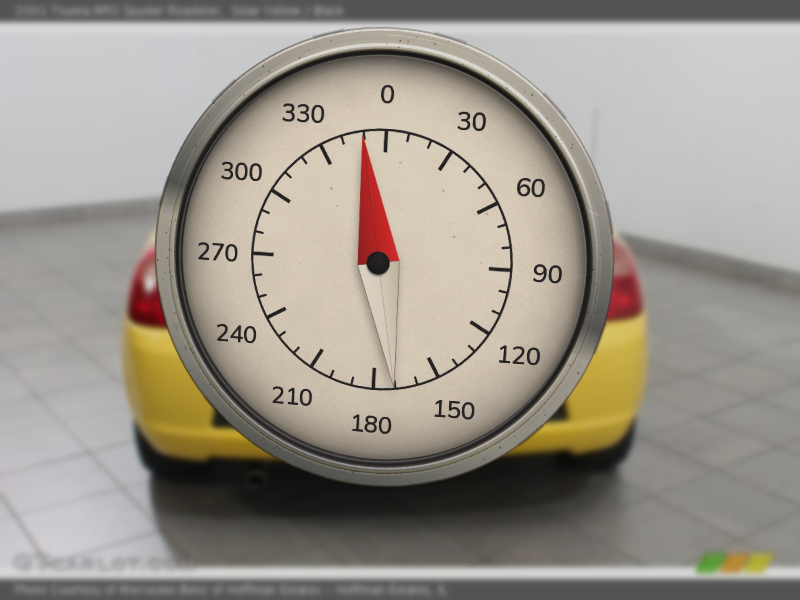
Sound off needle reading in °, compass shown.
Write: 350 °
